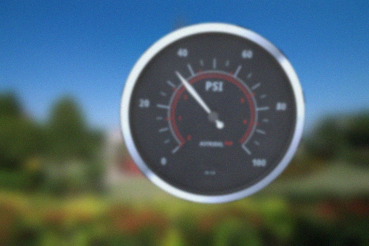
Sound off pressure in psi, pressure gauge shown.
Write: 35 psi
